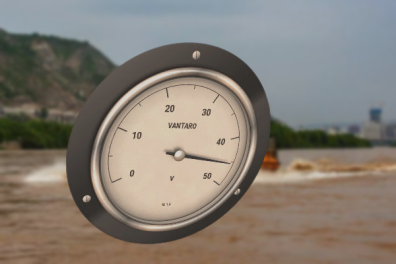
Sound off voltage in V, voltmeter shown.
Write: 45 V
